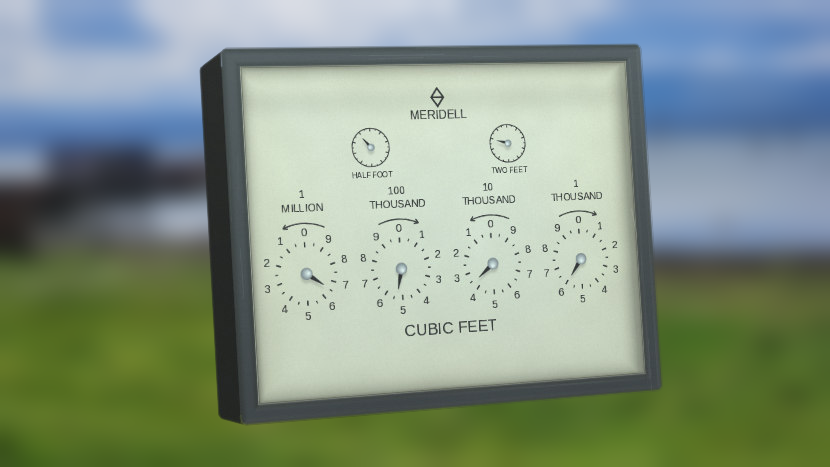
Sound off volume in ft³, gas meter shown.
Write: 653600 ft³
